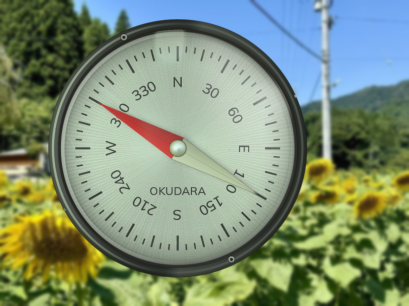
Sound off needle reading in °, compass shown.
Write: 300 °
